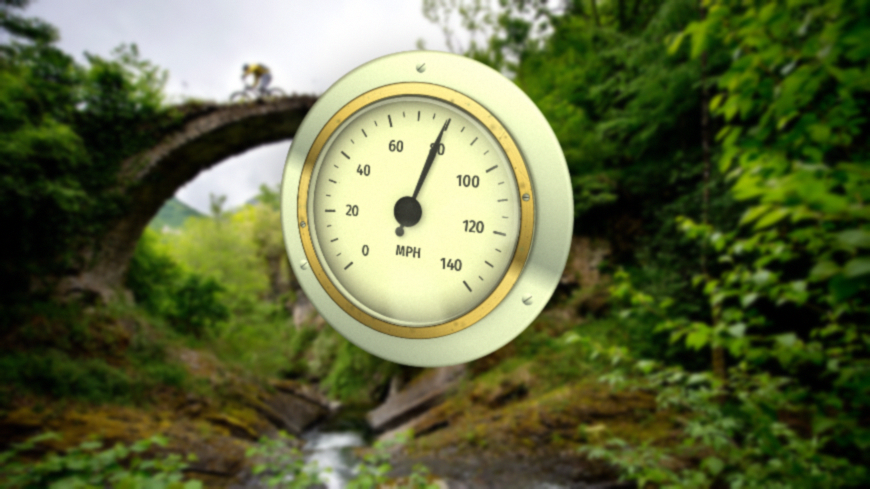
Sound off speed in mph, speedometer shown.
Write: 80 mph
